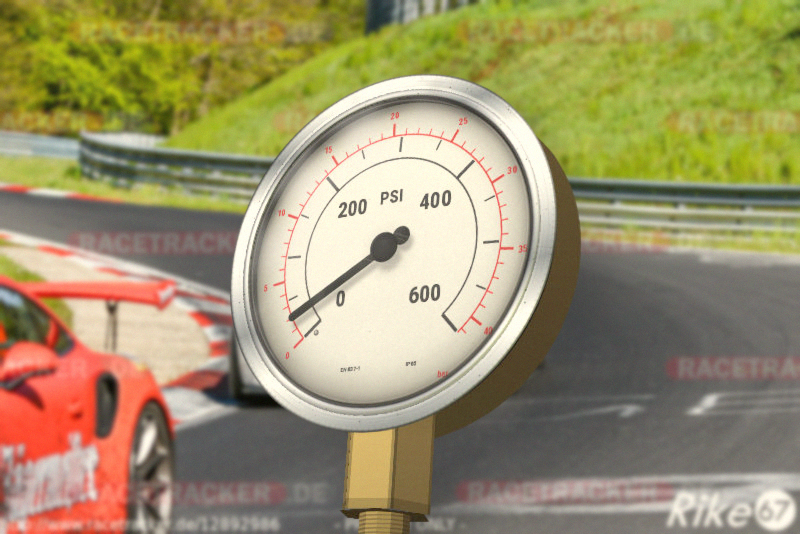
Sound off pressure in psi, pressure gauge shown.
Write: 25 psi
